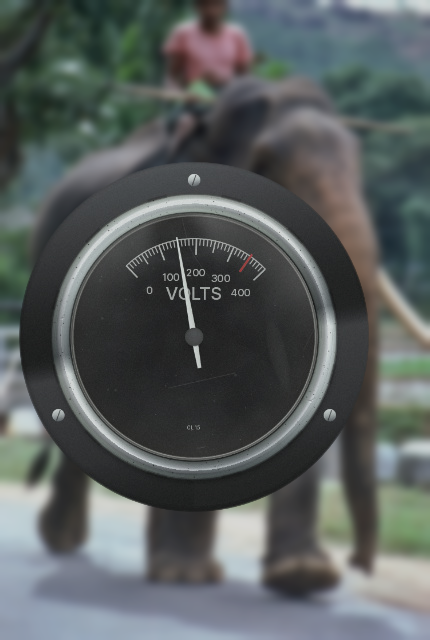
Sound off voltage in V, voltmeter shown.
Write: 150 V
